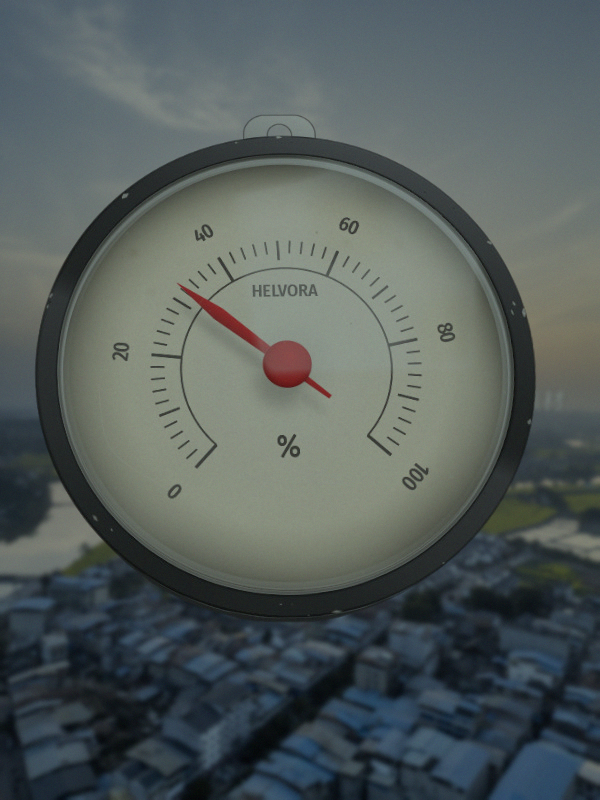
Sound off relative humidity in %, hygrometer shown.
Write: 32 %
